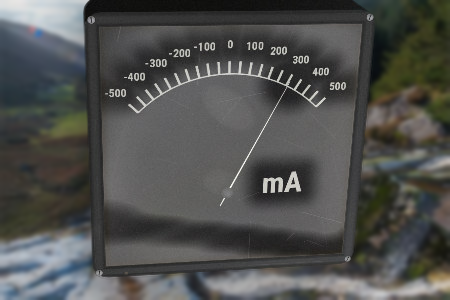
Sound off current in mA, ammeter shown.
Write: 300 mA
